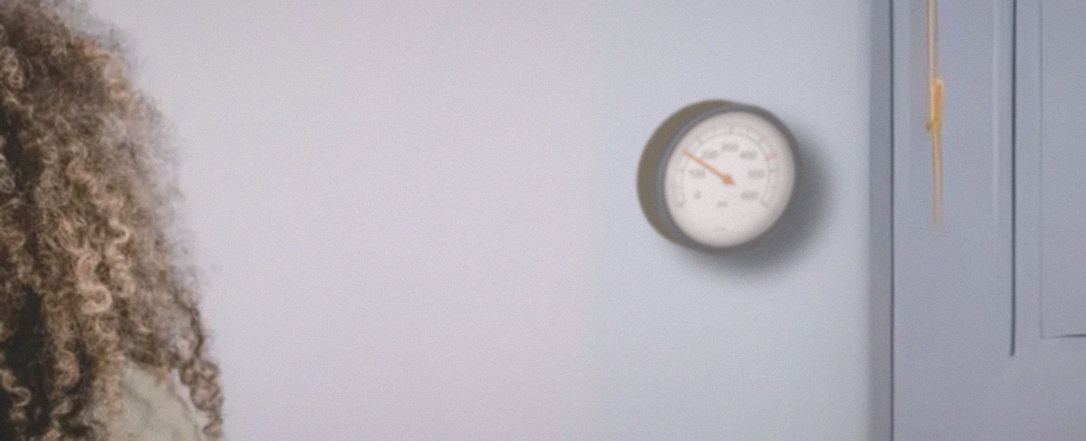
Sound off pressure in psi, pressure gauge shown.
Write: 150 psi
